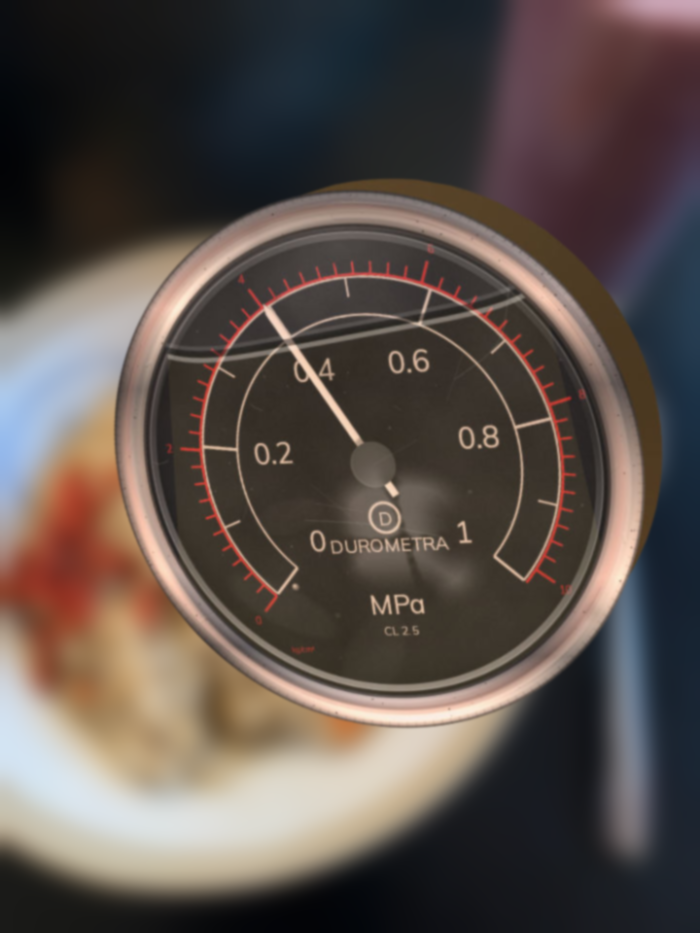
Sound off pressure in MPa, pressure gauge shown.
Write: 0.4 MPa
